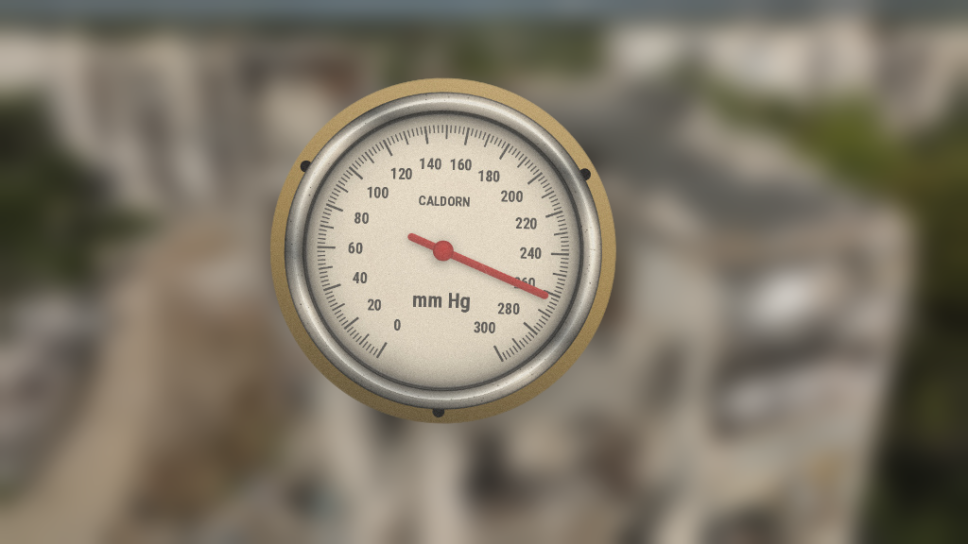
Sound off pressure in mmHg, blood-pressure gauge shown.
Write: 262 mmHg
